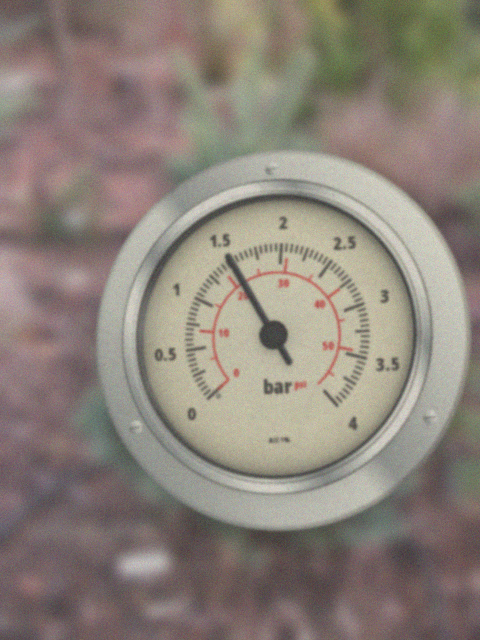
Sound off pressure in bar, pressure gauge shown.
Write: 1.5 bar
